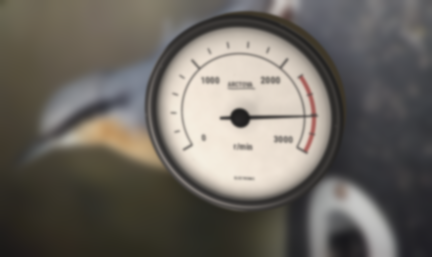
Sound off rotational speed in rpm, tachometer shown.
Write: 2600 rpm
